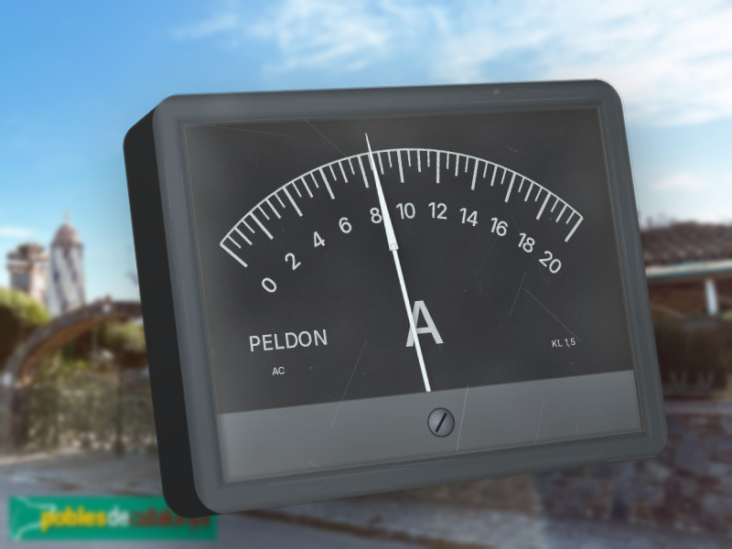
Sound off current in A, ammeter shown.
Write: 8.5 A
